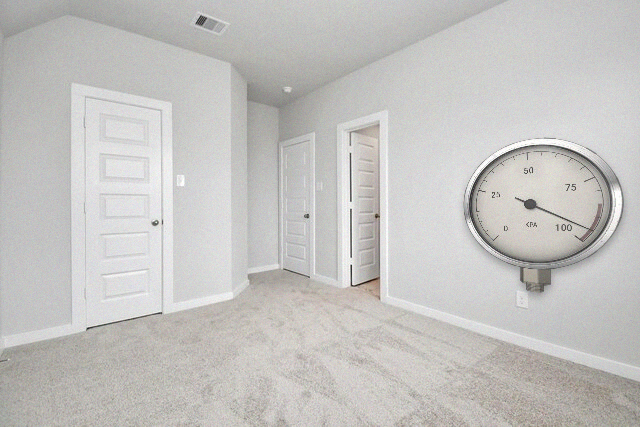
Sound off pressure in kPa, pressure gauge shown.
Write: 95 kPa
